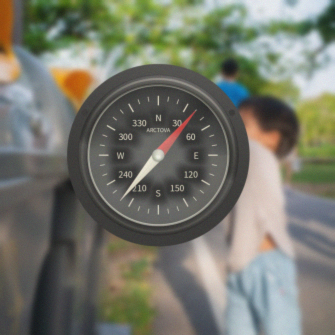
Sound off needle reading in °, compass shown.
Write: 40 °
